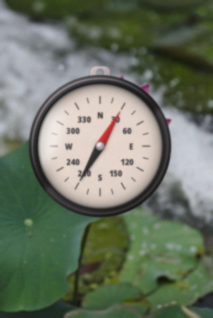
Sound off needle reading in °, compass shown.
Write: 30 °
